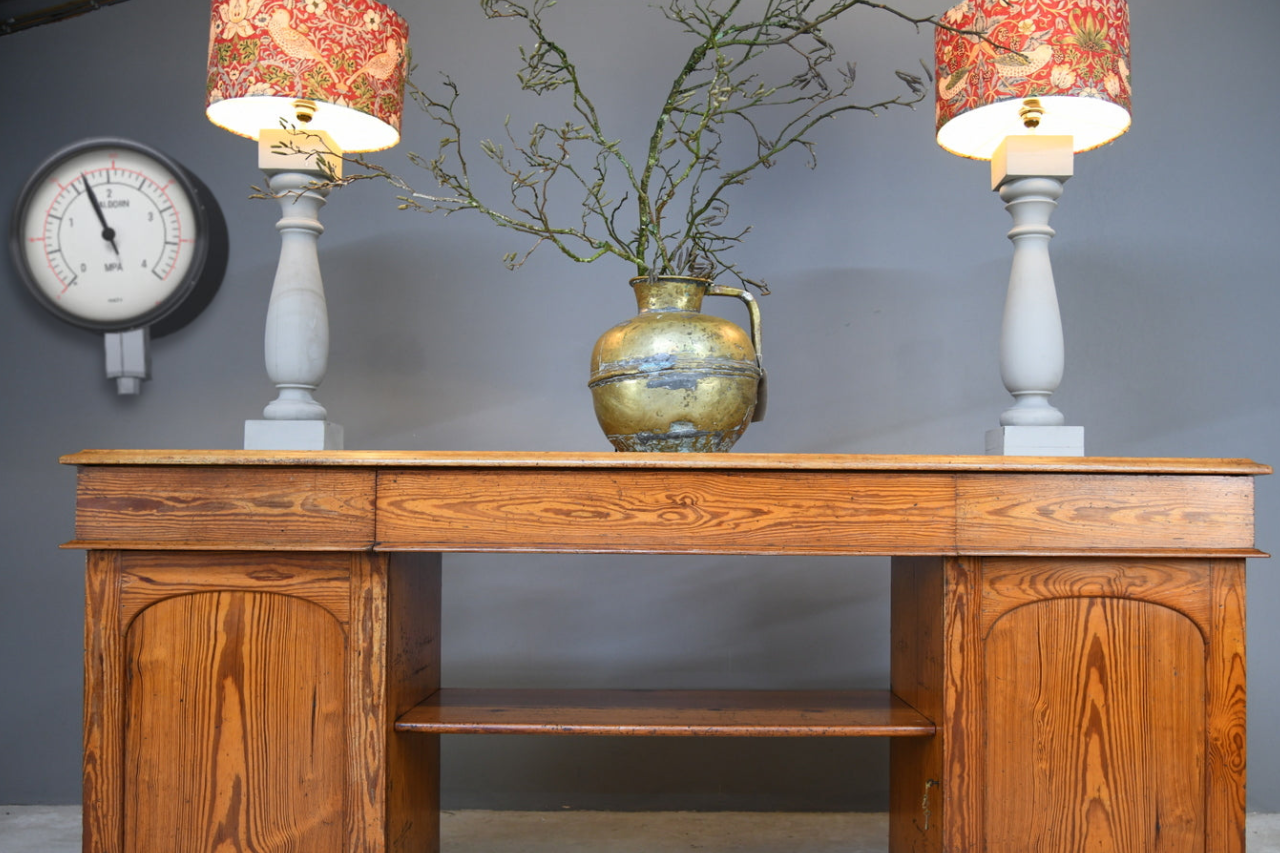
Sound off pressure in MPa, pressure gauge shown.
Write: 1.7 MPa
